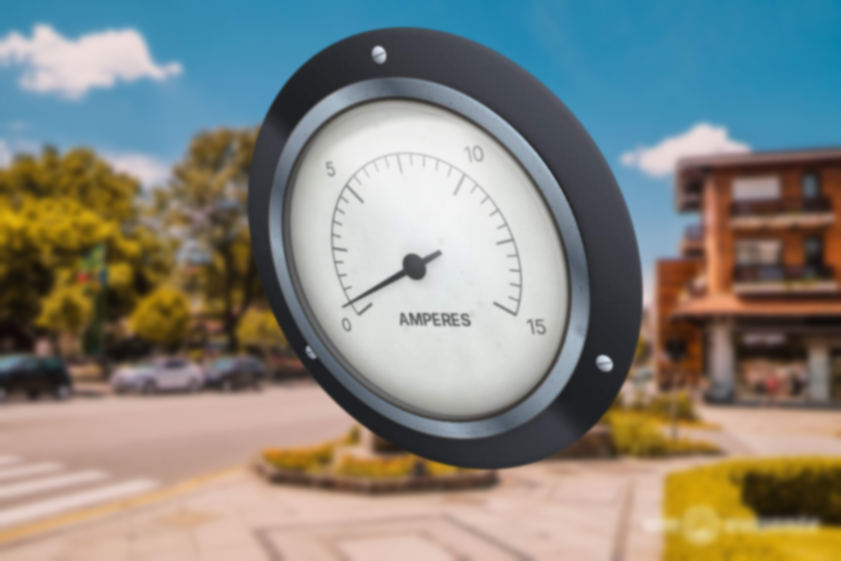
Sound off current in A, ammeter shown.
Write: 0.5 A
